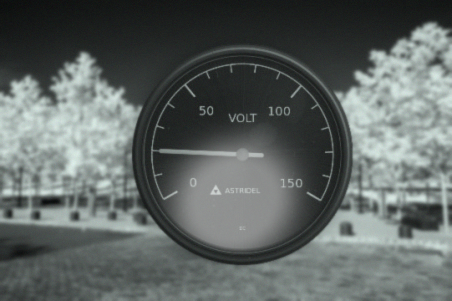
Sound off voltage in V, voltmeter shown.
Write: 20 V
